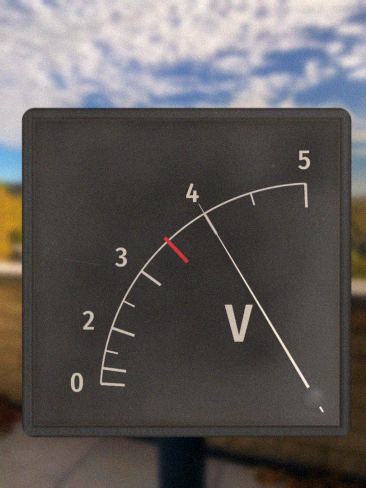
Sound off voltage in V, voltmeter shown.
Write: 4 V
